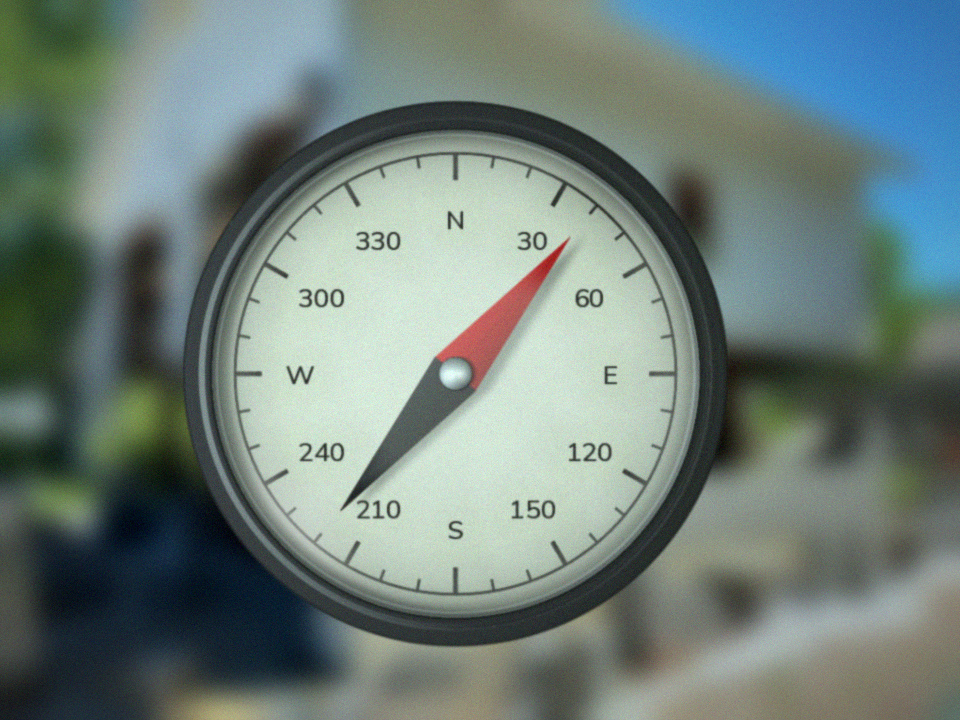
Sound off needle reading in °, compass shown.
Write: 40 °
